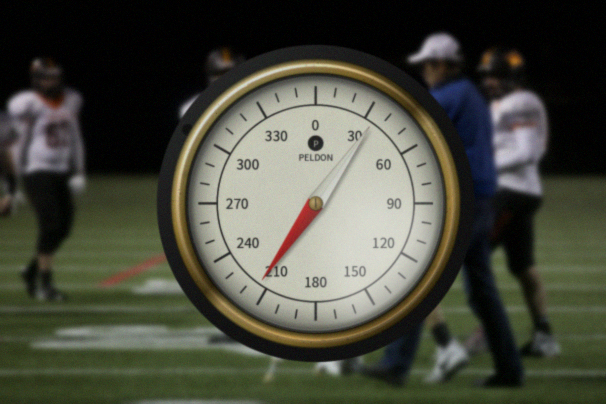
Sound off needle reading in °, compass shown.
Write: 215 °
